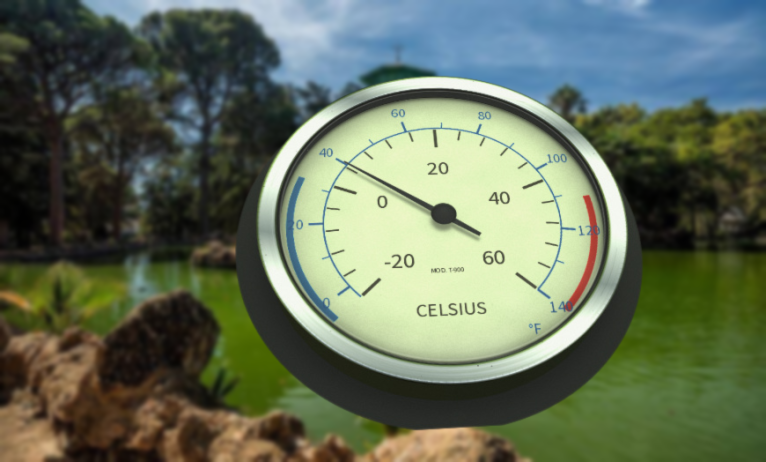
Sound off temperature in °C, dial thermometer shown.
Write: 4 °C
